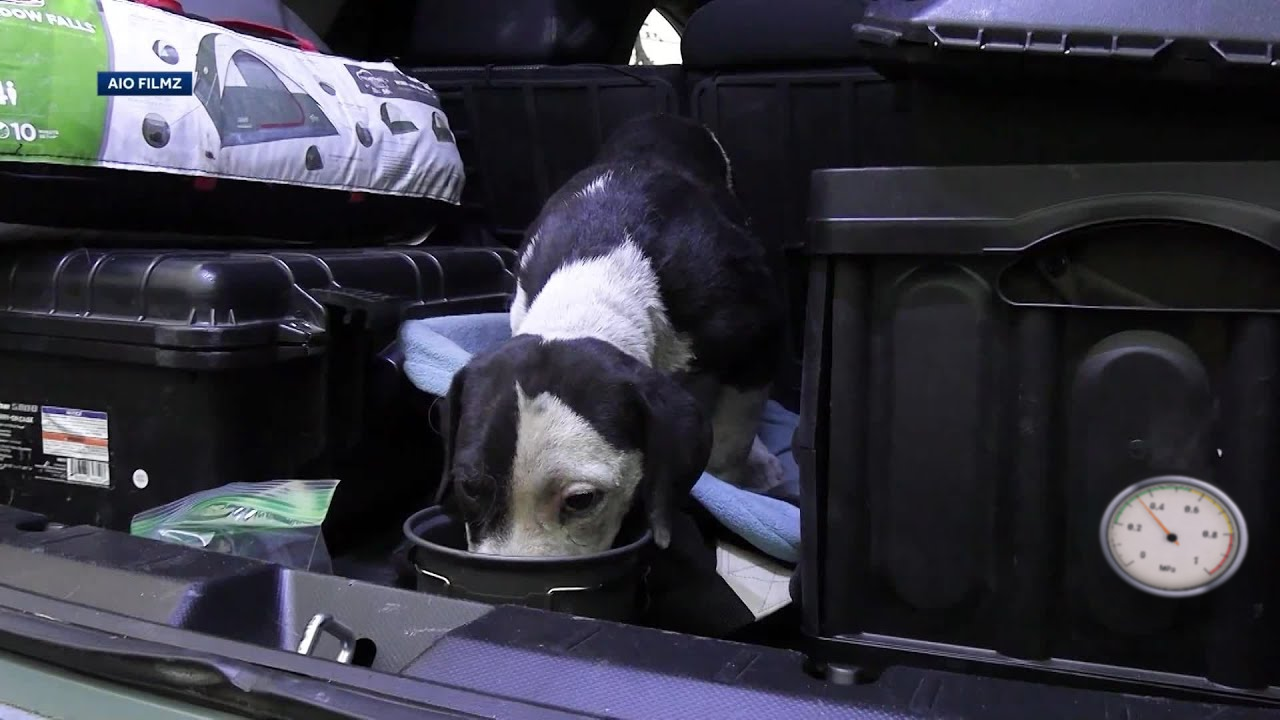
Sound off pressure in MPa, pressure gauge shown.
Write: 0.35 MPa
